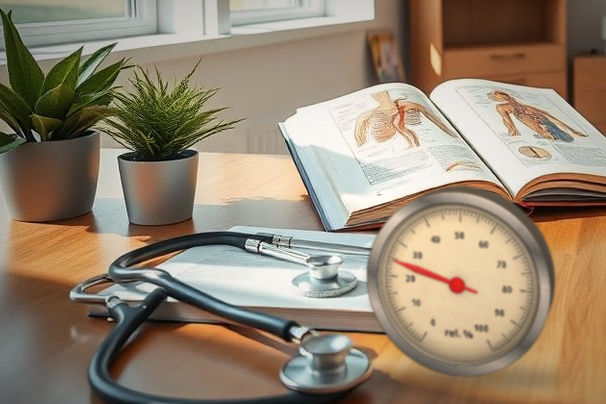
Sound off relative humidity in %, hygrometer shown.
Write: 25 %
